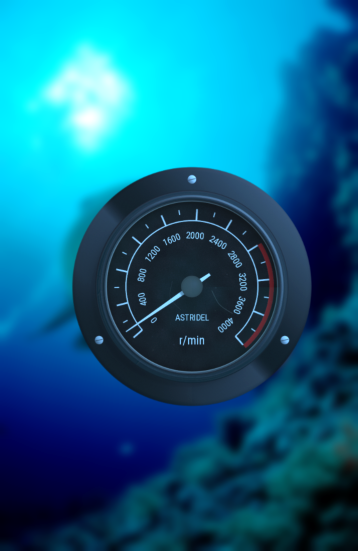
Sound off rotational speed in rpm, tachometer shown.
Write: 100 rpm
